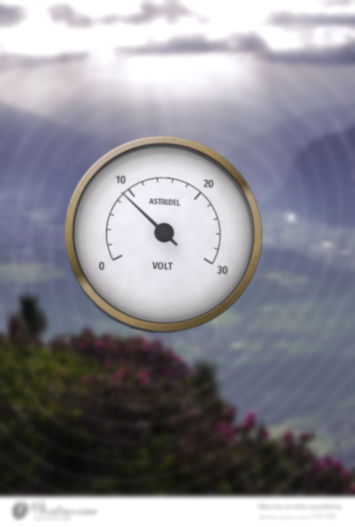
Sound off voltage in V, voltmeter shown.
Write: 9 V
